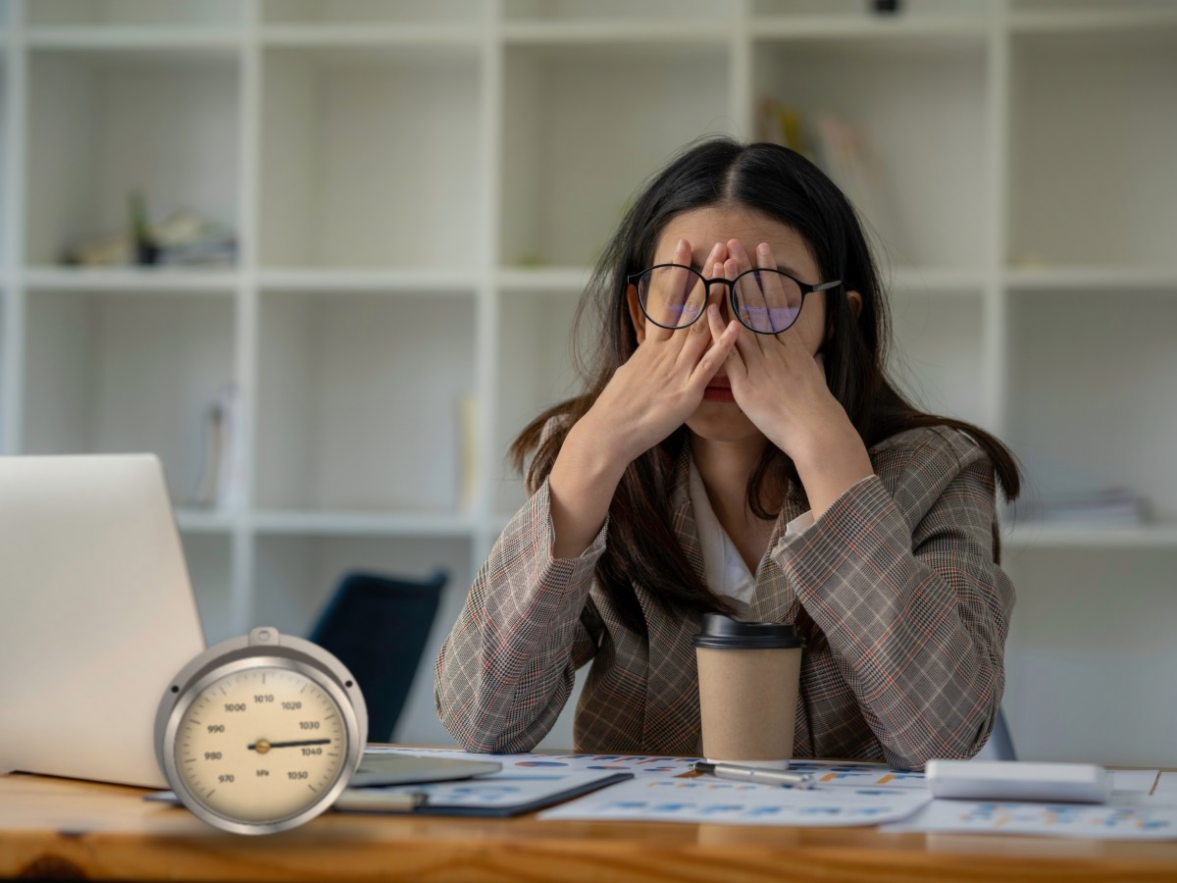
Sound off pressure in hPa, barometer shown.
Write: 1036 hPa
